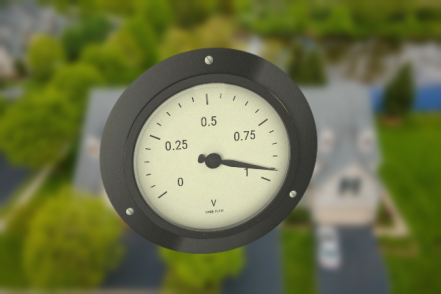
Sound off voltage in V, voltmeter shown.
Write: 0.95 V
